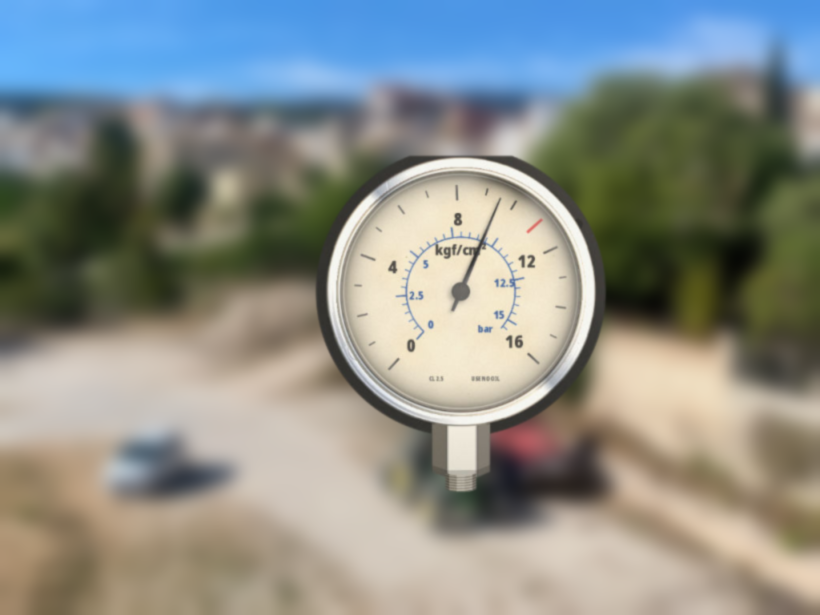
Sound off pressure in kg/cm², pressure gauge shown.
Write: 9.5 kg/cm²
